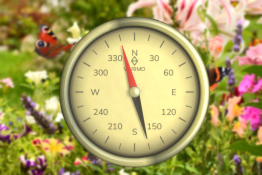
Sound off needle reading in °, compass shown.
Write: 345 °
